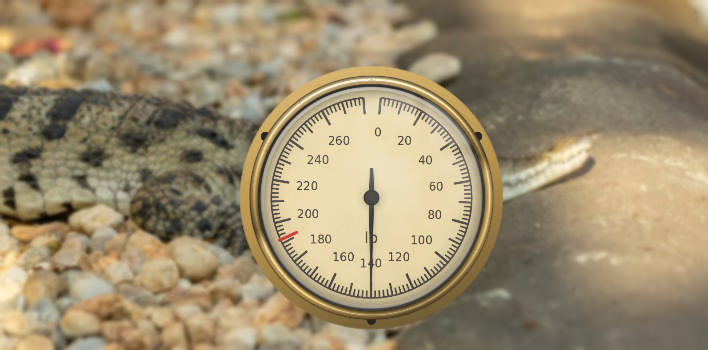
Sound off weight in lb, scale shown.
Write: 140 lb
